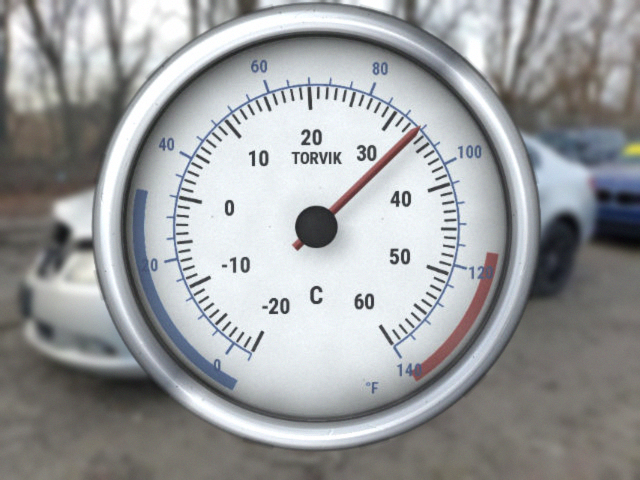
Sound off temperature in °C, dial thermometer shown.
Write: 33 °C
